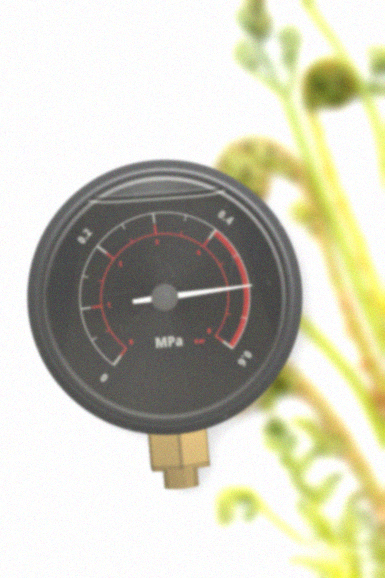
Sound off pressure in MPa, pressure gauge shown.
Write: 0.5 MPa
